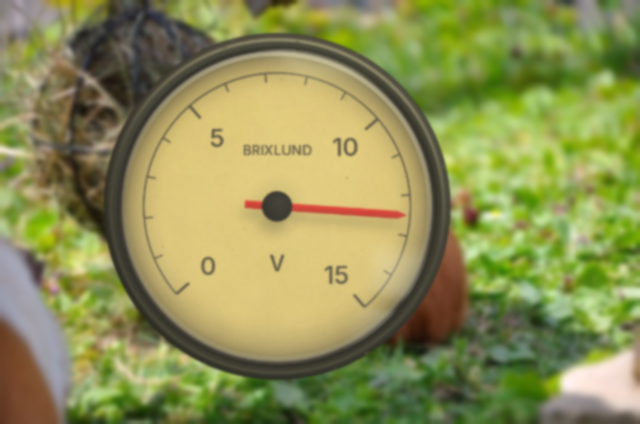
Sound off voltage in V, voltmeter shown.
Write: 12.5 V
